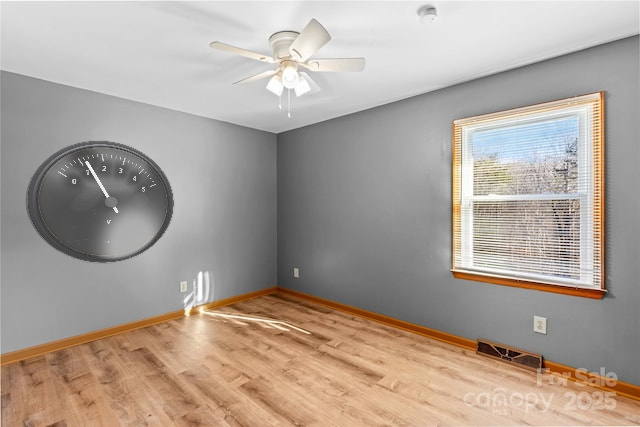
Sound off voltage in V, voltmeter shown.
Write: 1.2 V
